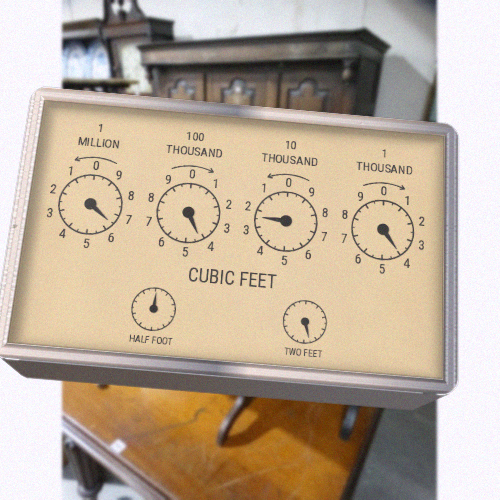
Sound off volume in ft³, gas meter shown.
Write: 642400 ft³
